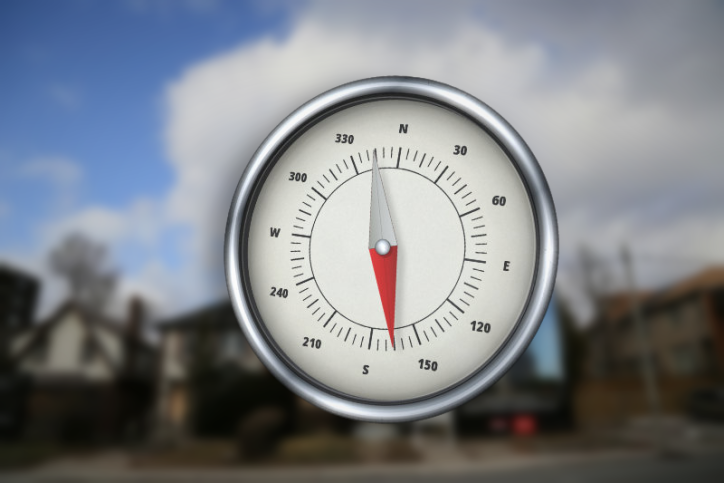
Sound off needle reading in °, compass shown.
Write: 165 °
